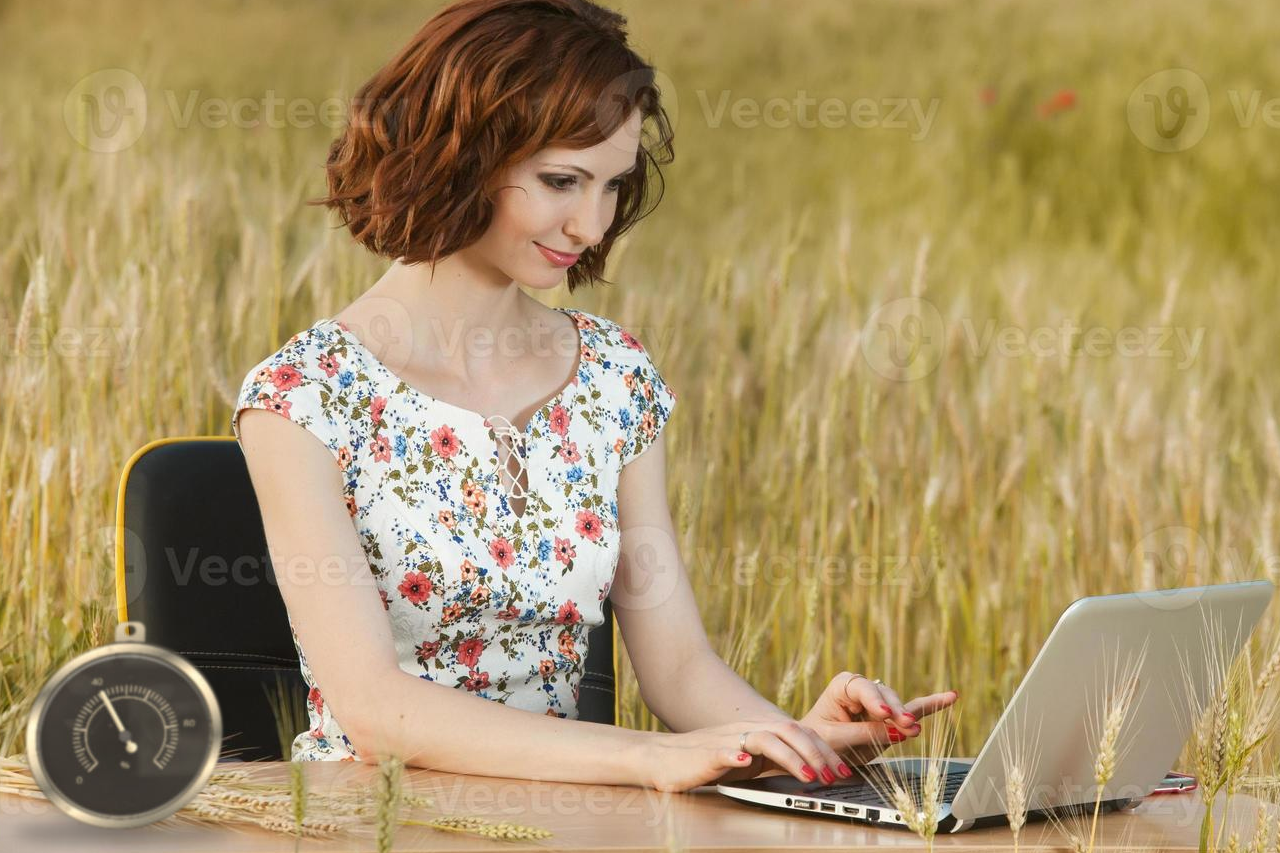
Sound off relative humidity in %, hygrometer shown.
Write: 40 %
